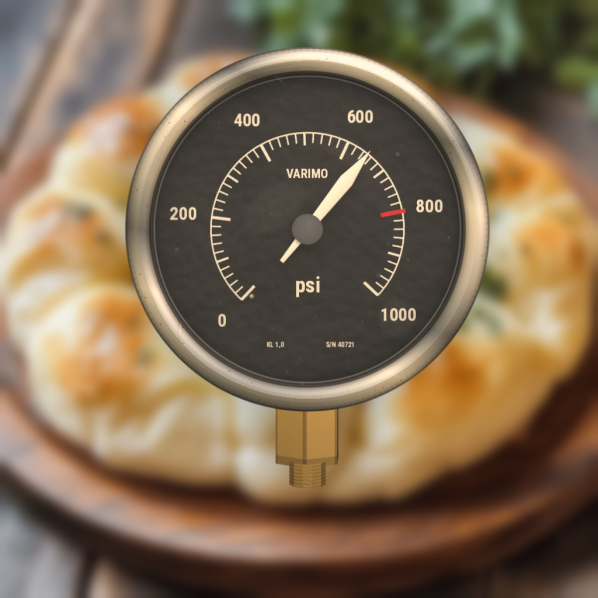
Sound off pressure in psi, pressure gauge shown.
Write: 650 psi
